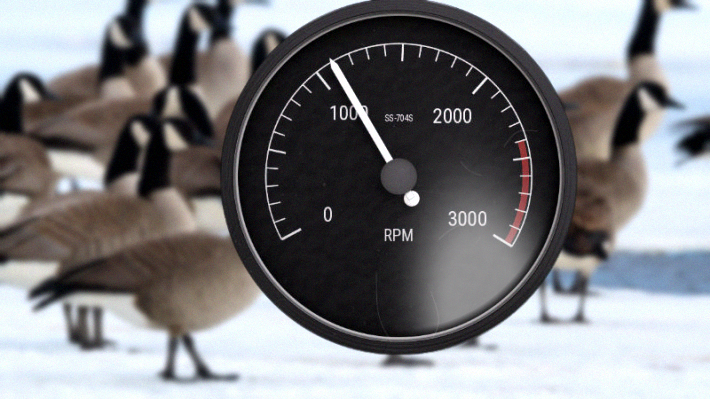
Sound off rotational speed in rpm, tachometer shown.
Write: 1100 rpm
